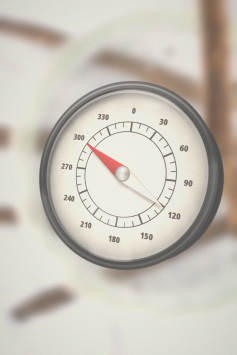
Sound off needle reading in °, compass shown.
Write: 300 °
